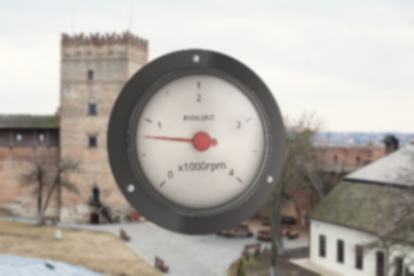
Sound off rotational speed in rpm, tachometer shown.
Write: 750 rpm
